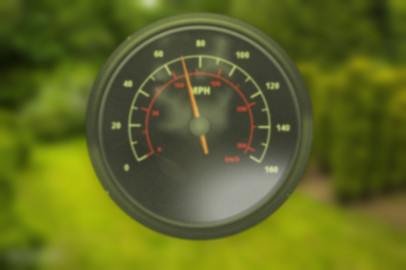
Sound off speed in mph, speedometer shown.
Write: 70 mph
